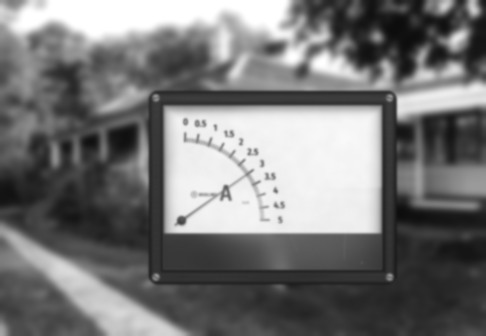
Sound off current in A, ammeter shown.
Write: 3 A
